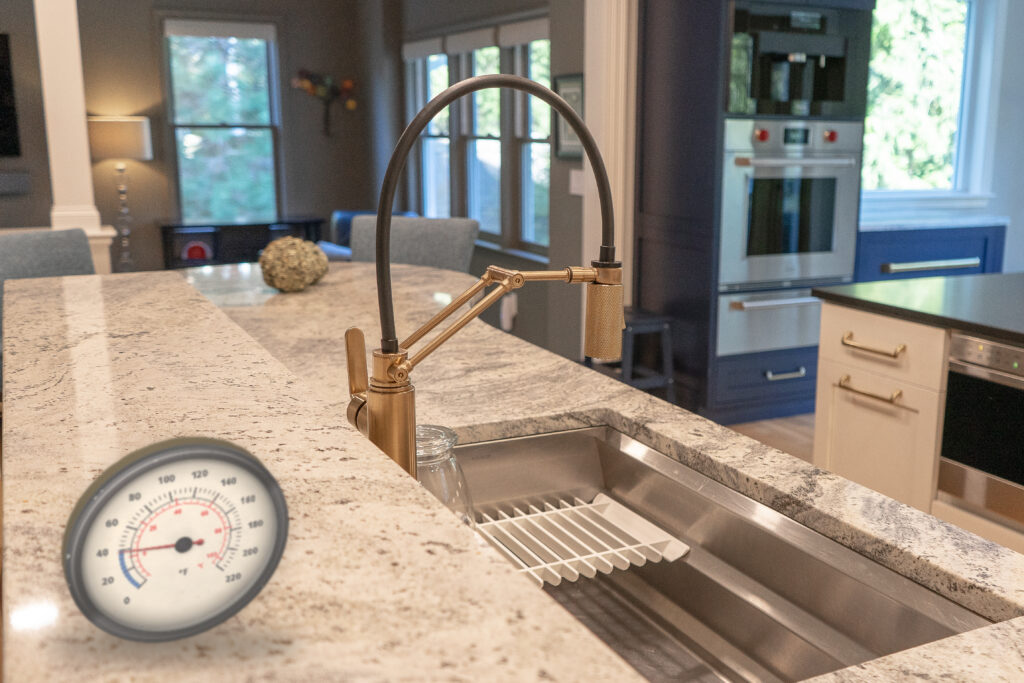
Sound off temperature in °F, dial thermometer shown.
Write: 40 °F
